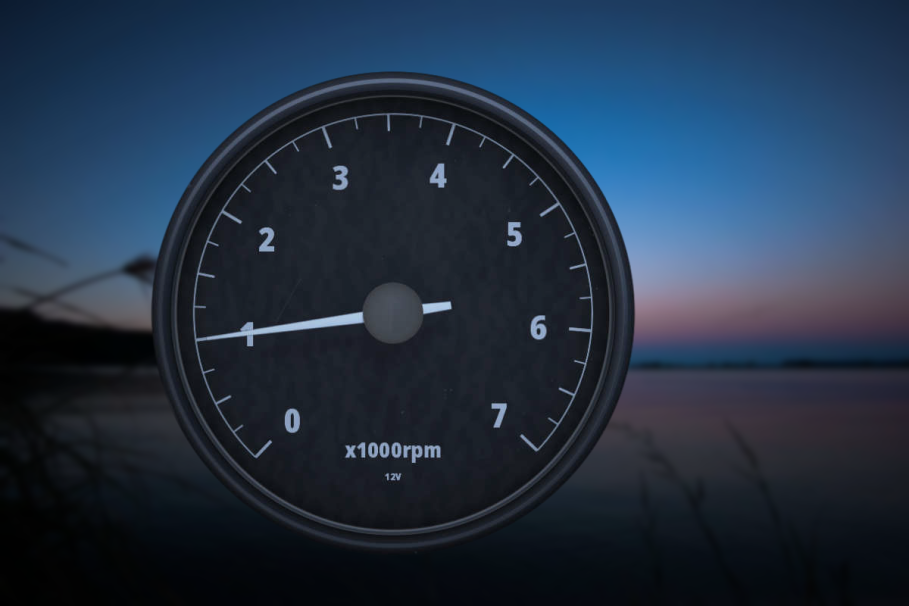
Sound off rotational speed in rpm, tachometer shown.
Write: 1000 rpm
